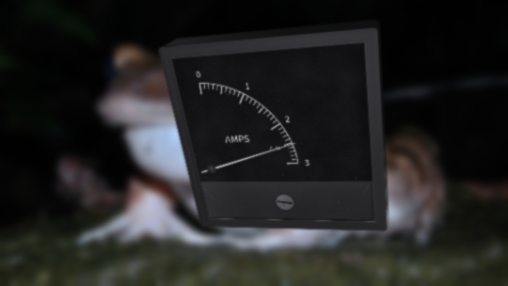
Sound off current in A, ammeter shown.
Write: 2.5 A
